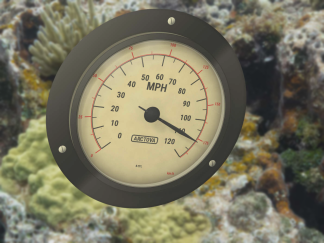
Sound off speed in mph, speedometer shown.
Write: 110 mph
